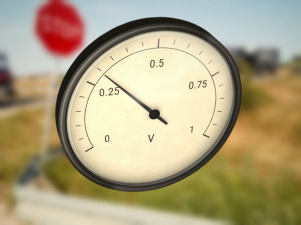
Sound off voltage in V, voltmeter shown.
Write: 0.3 V
